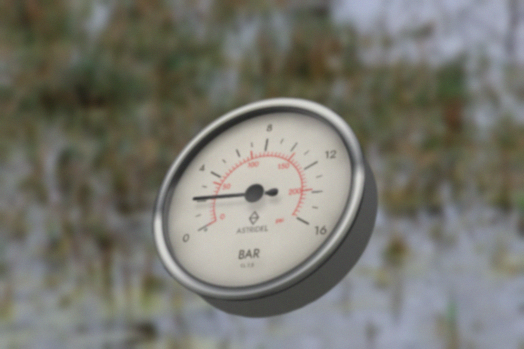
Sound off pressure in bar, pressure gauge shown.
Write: 2 bar
